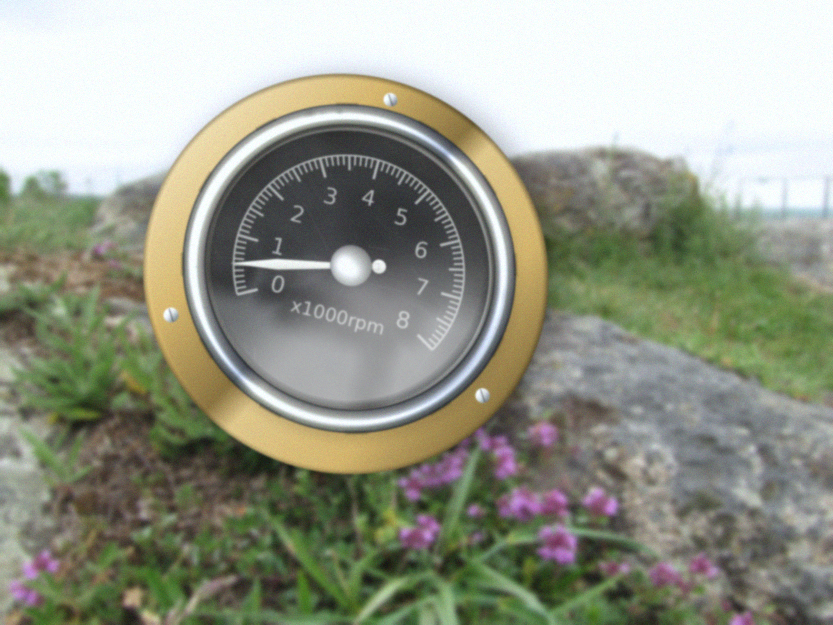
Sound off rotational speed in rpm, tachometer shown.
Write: 500 rpm
